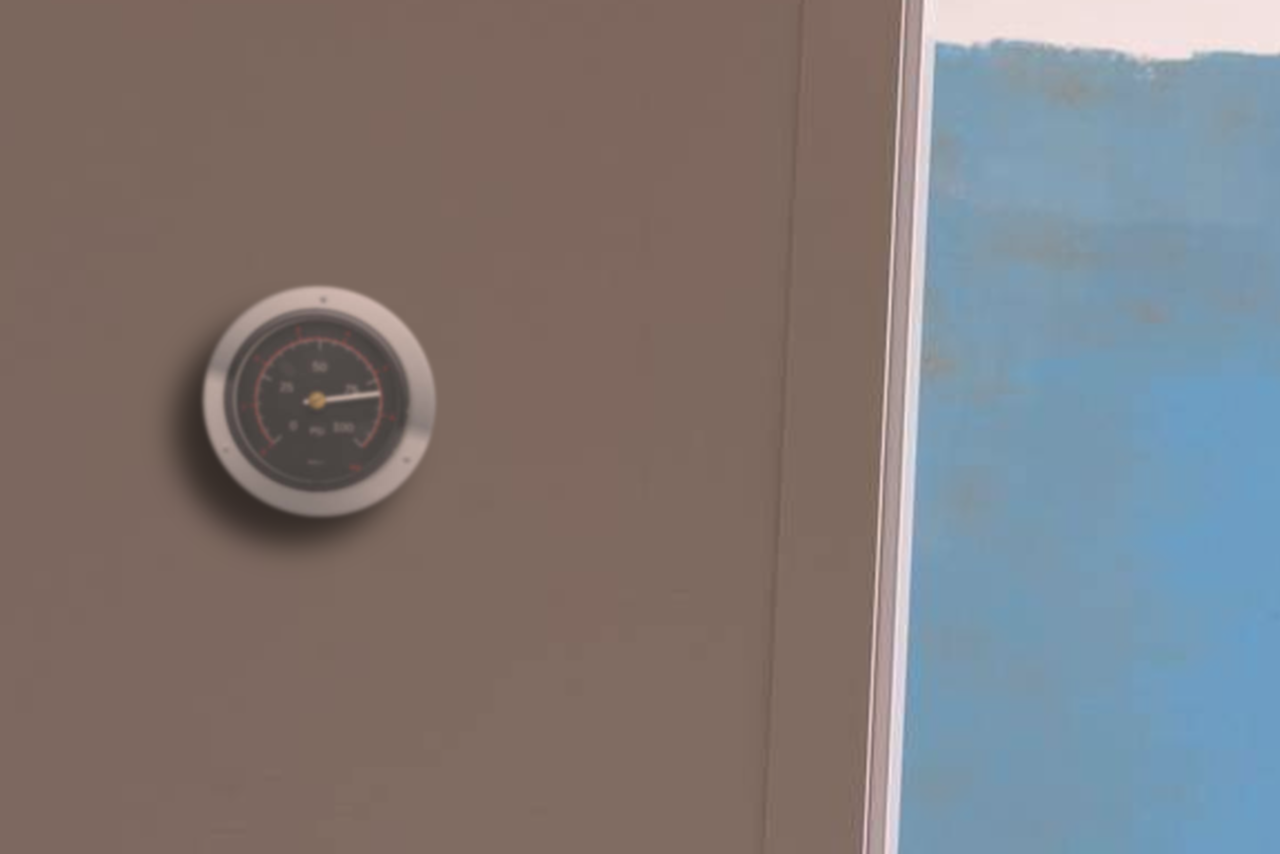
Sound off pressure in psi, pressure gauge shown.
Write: 80 psi
